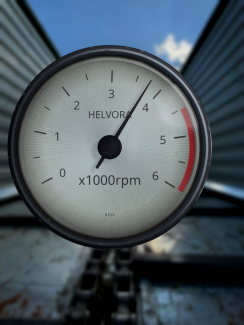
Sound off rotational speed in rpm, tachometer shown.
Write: 3750 rpm
